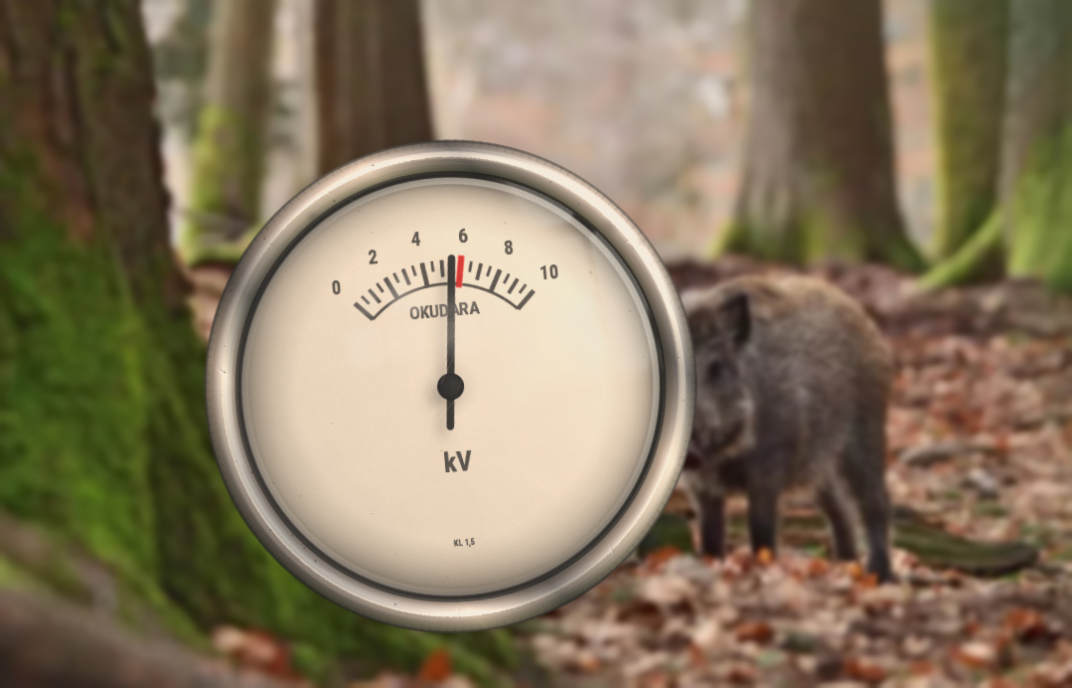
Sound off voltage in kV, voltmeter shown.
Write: 5.5 kV
